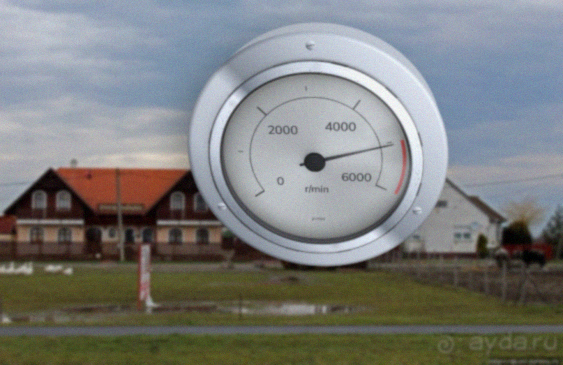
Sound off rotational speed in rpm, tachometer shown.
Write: 5000 rpm
